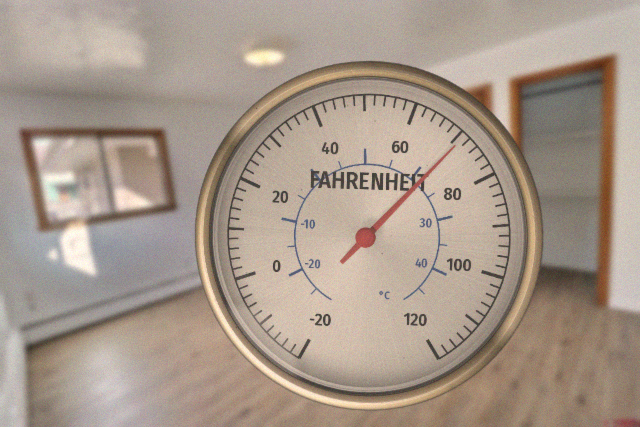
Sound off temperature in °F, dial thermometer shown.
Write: 71 °F
